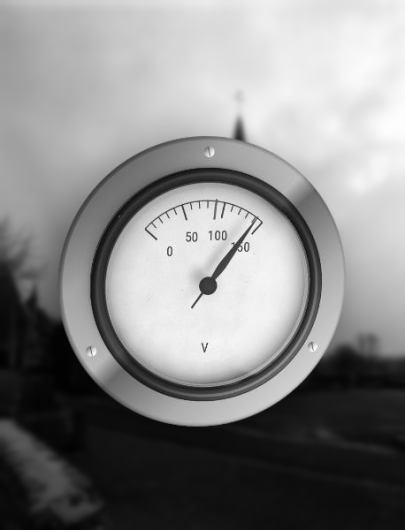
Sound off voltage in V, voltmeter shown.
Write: 140 V
